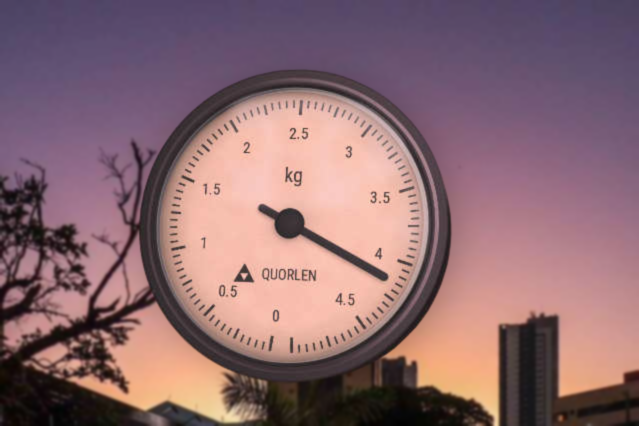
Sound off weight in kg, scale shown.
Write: 4.15 kg
